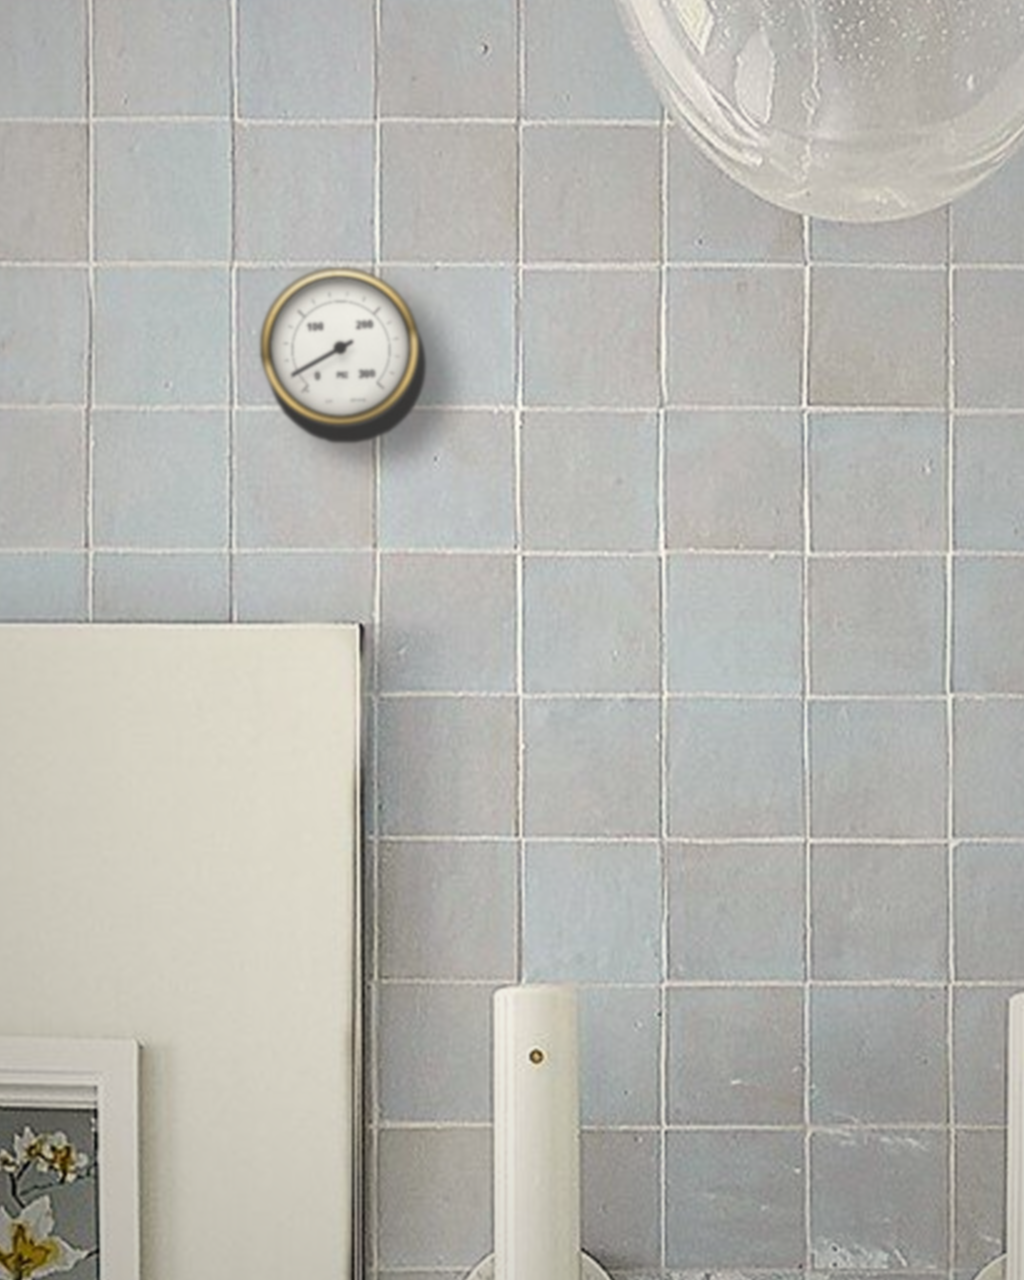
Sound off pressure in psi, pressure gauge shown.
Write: 20 psi
